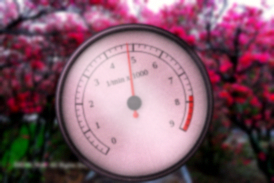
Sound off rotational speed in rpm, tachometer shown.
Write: 4800 rpm
